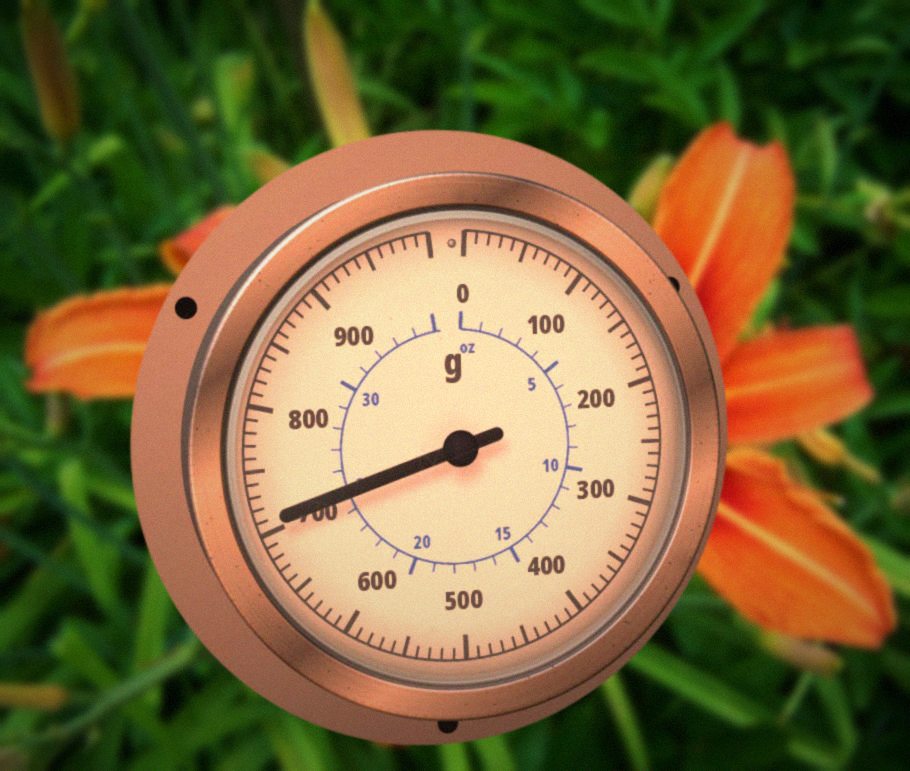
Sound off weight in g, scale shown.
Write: 710 g
